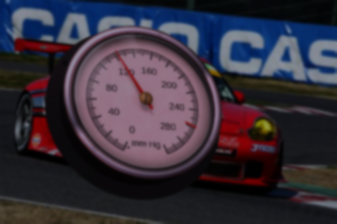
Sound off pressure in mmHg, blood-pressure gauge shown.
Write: 120 mmHg
